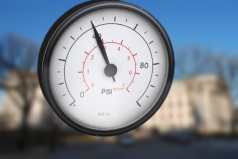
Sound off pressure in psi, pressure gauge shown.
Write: 40 psi
